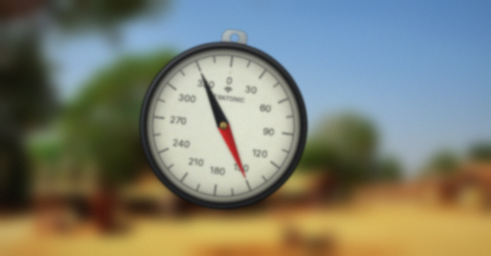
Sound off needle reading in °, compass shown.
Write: 150 °
